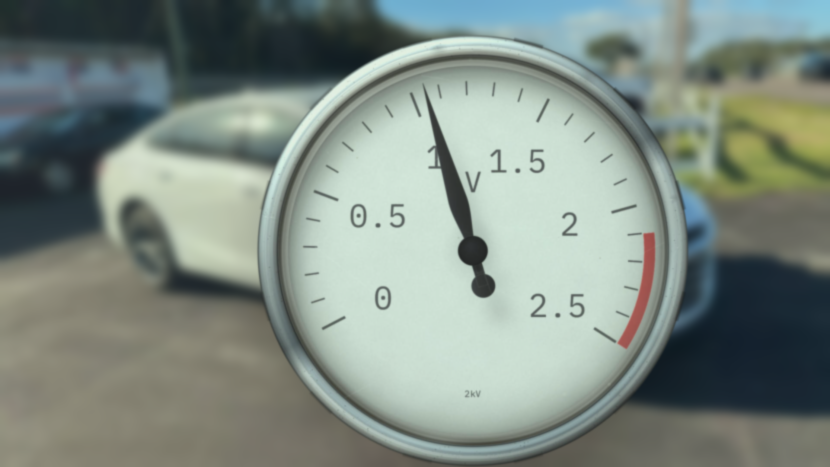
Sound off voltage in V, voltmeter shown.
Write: 1.05 V
